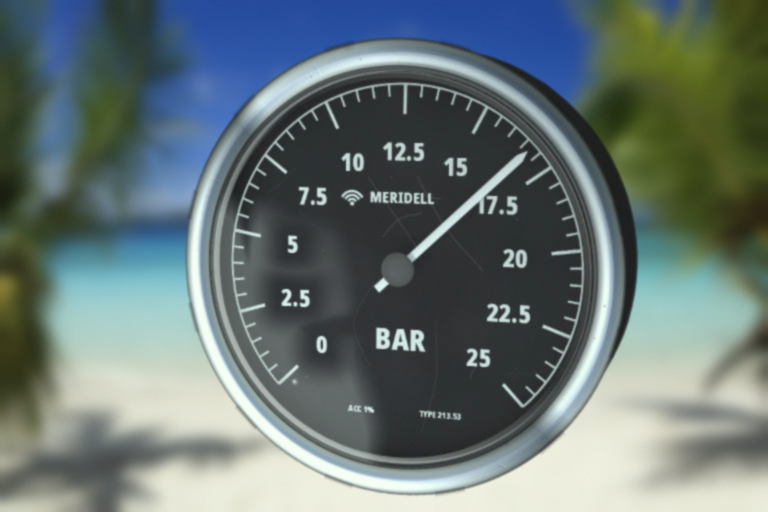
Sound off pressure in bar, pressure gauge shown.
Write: 16.75 bar
